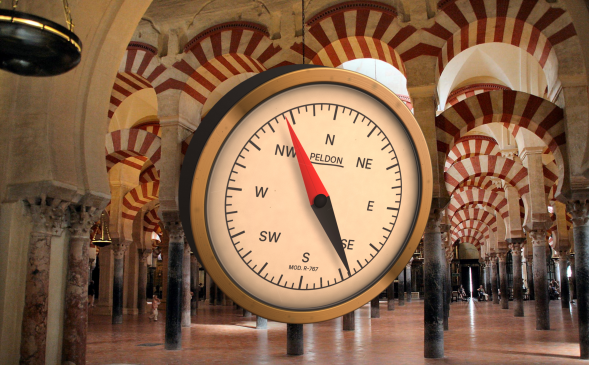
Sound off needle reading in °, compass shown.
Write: 325 °
